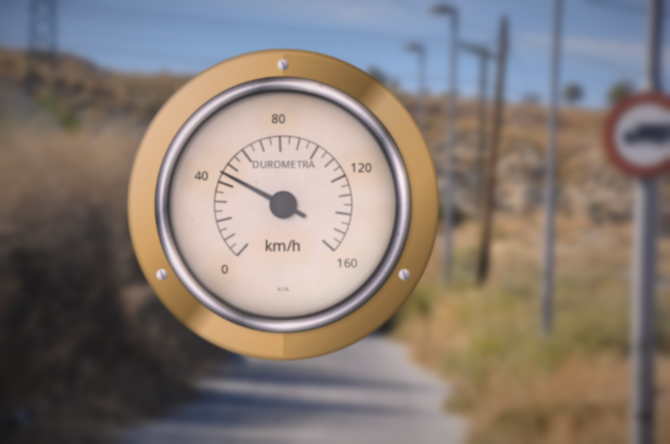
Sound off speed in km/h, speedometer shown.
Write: 45 km/h
